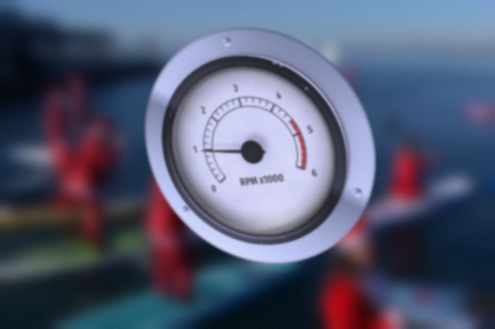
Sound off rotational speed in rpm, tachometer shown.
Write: 1000 rpm
